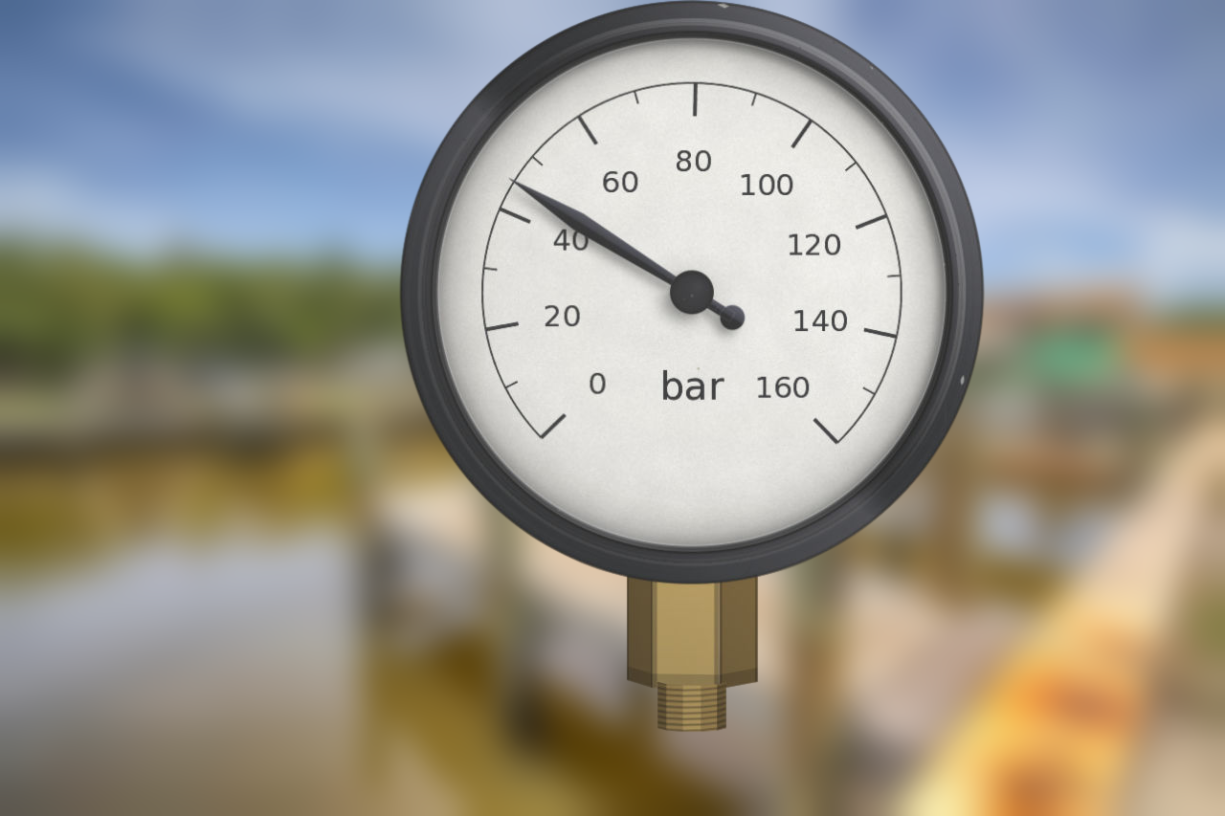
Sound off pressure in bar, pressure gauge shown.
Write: 45 bar
